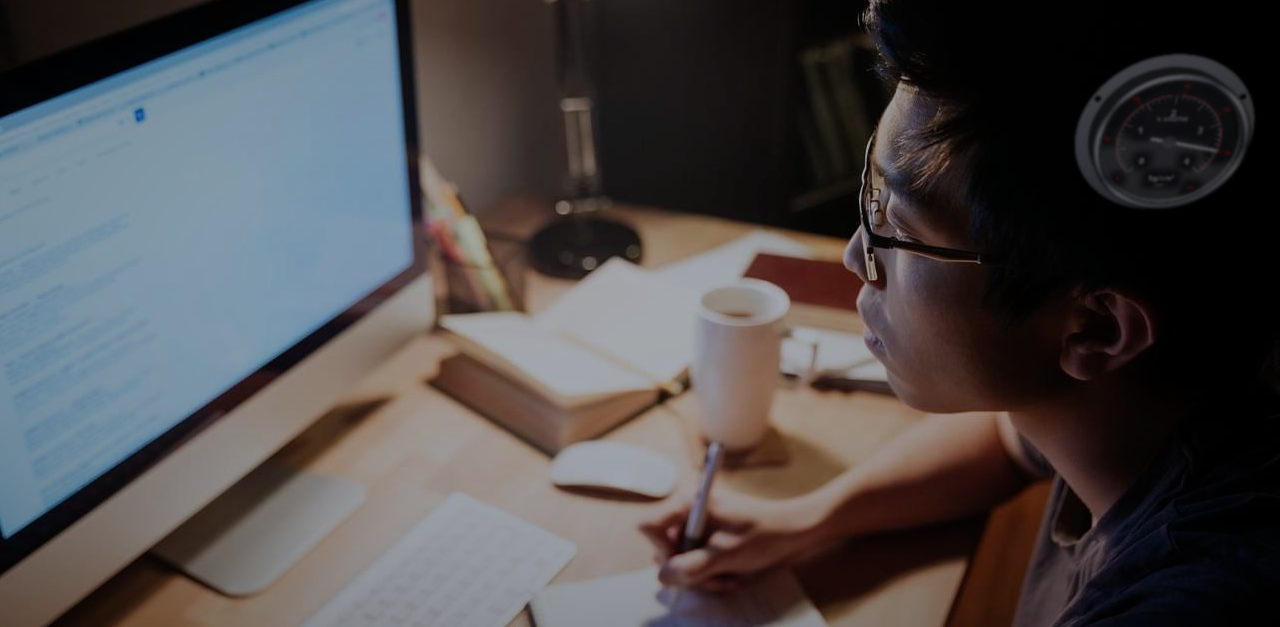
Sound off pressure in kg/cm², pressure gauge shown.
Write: 3.5 kg/cm²
